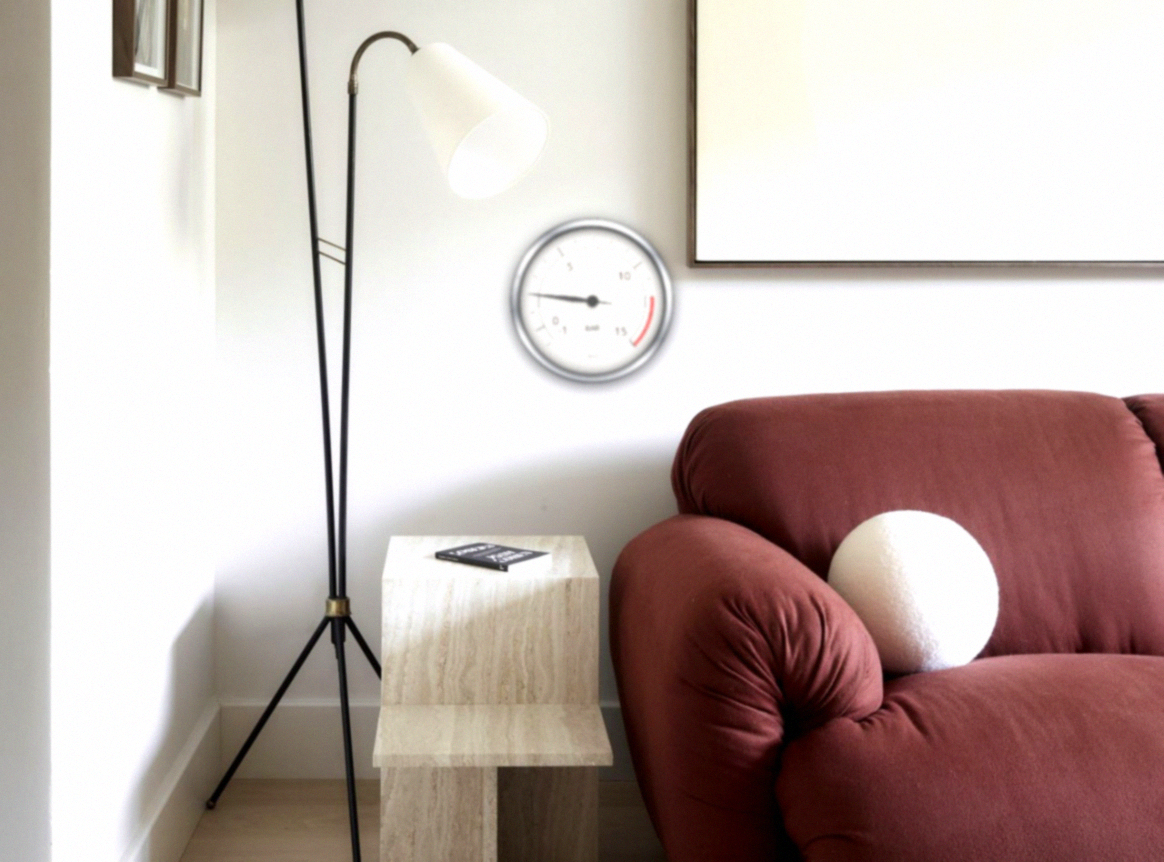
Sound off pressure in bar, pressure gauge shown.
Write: 2 bar
